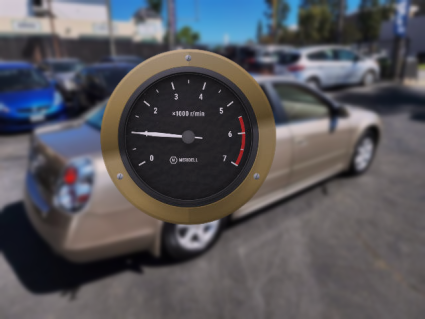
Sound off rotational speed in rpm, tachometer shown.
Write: 1000 rpm
